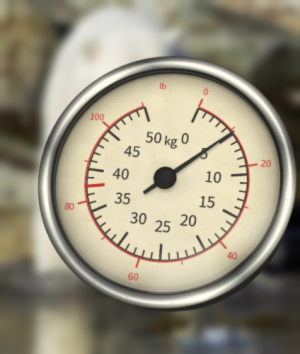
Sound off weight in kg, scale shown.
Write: 5 kg
